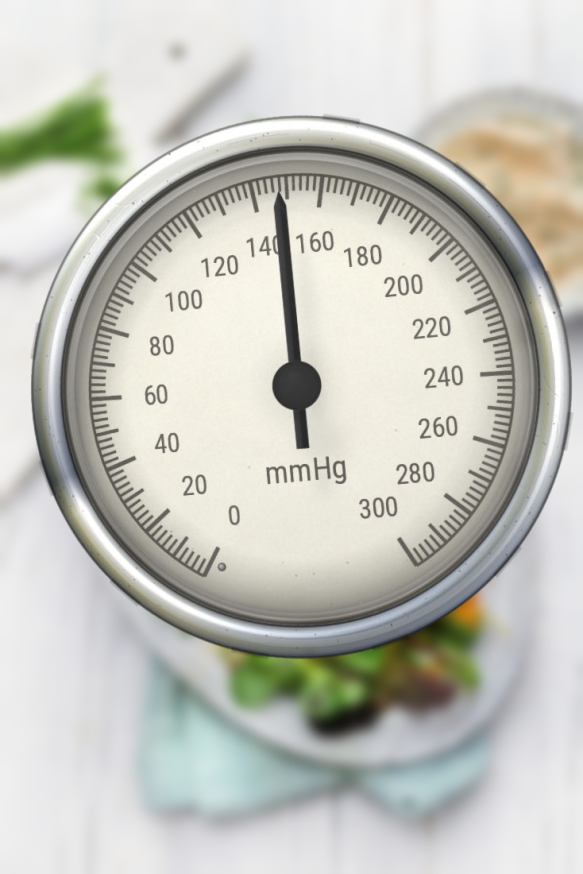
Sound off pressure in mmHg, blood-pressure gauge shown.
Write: 148 mmHg
